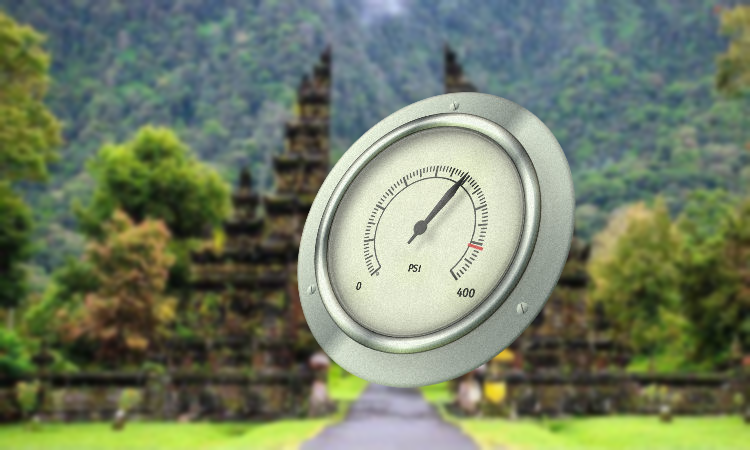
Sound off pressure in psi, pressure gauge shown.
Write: 250 psi
